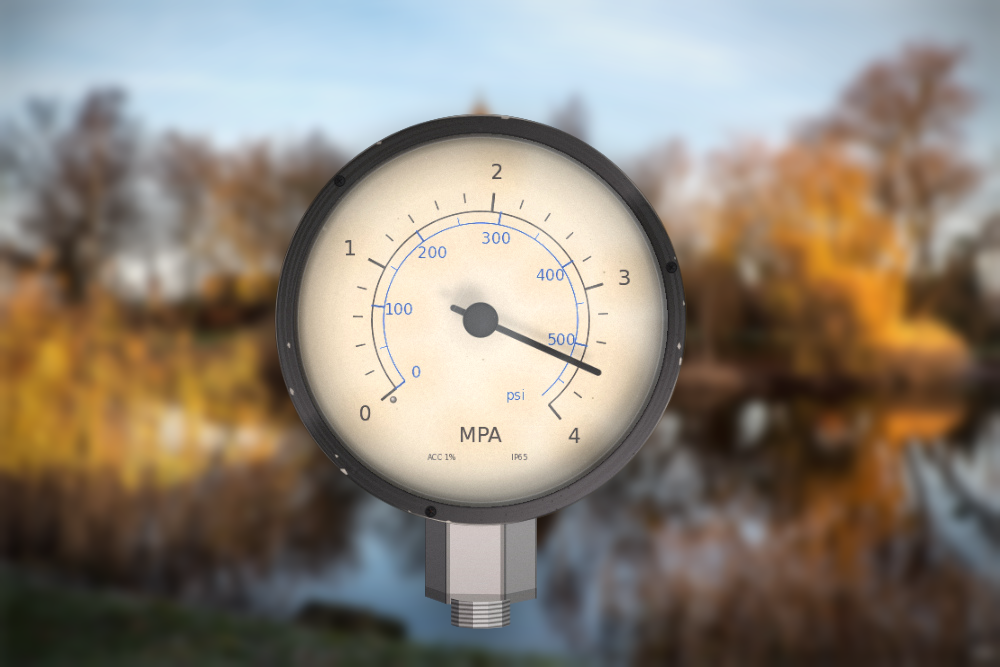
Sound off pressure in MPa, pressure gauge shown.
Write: 3.6 MPa
